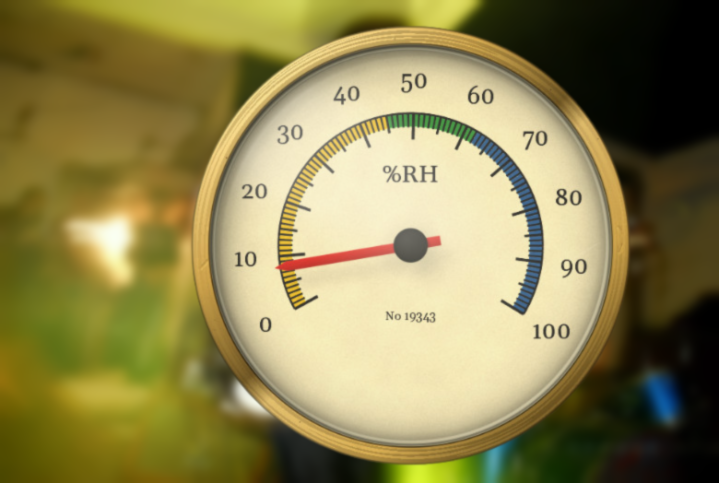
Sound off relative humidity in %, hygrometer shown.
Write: 8 %
